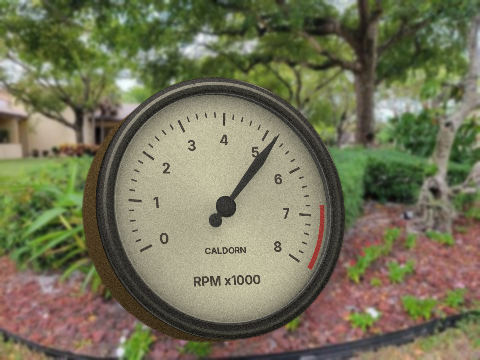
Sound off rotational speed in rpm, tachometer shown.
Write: 5200 rpm
